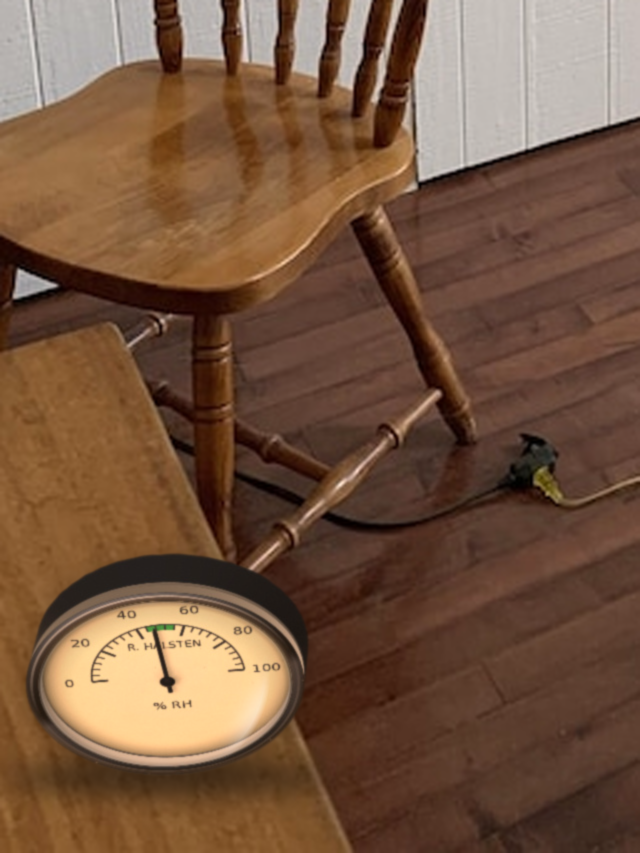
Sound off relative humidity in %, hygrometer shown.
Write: 48 %
